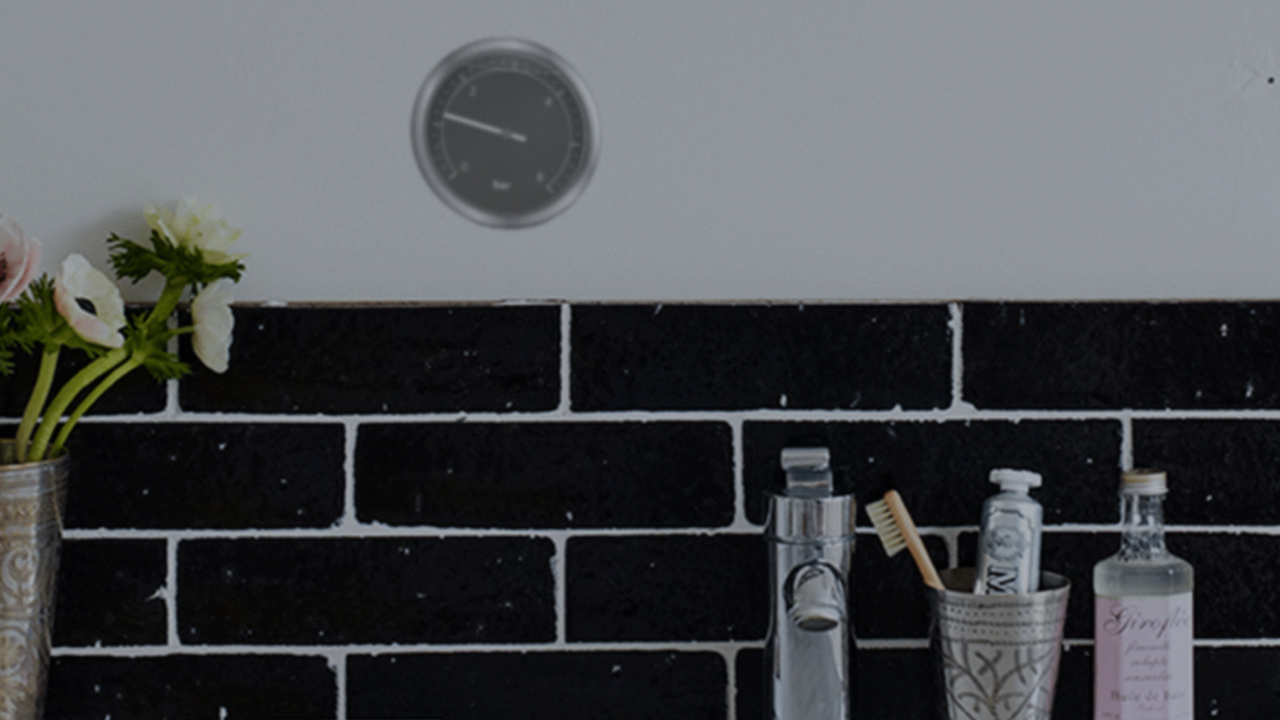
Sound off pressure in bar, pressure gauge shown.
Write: 1.2 bar
